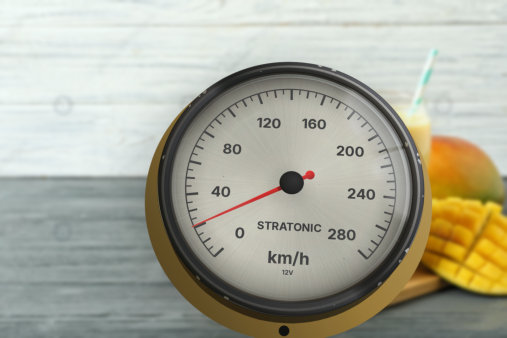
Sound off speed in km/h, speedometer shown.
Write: 20 km/h
